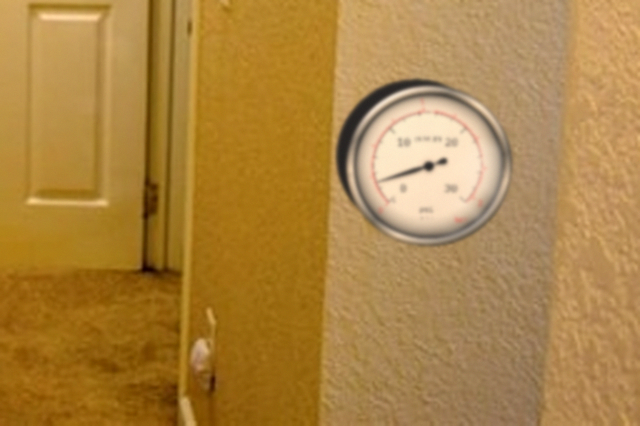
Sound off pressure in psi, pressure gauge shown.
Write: 3 psi
